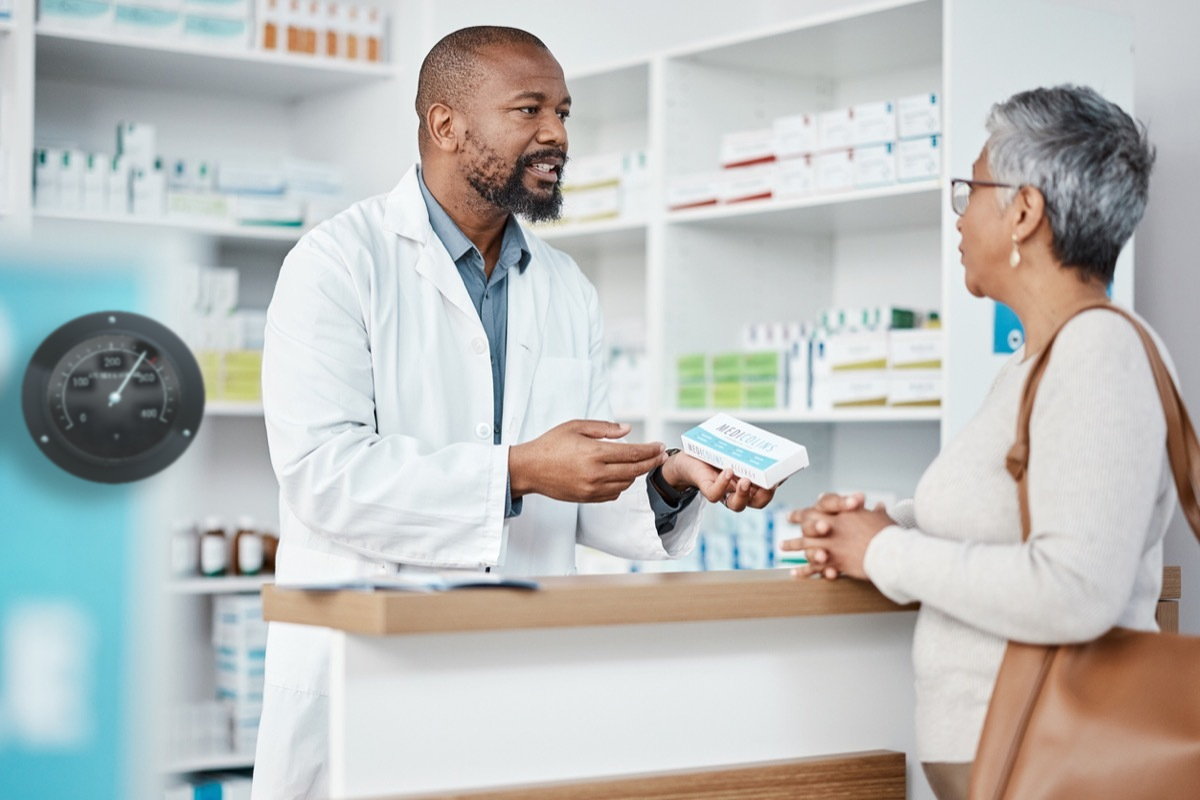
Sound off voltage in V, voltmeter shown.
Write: 260 V
